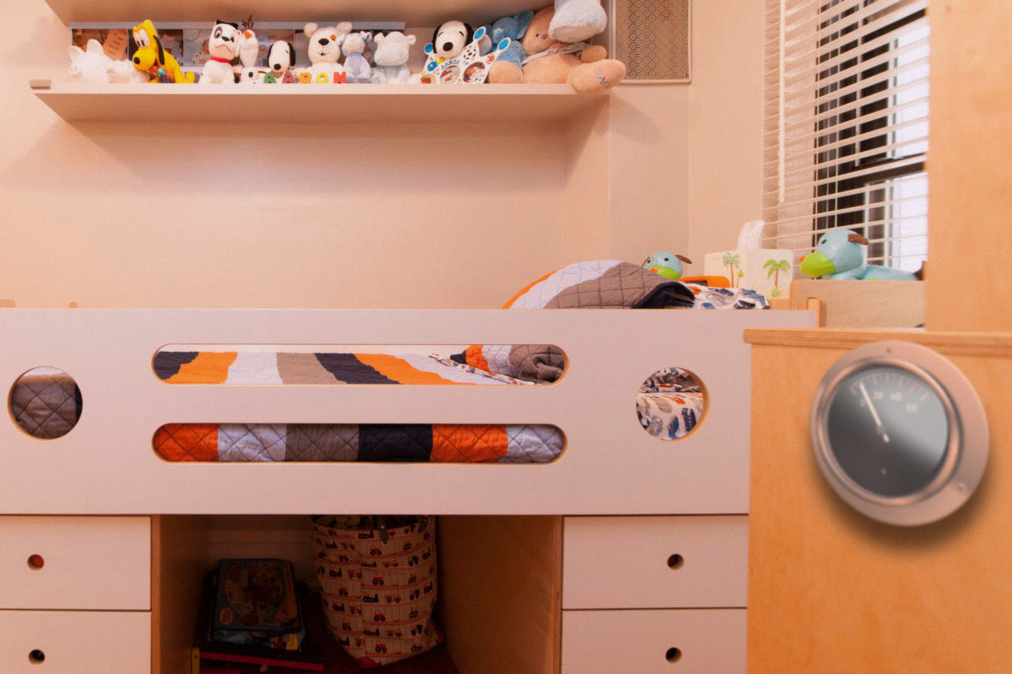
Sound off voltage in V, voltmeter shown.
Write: 10 V
